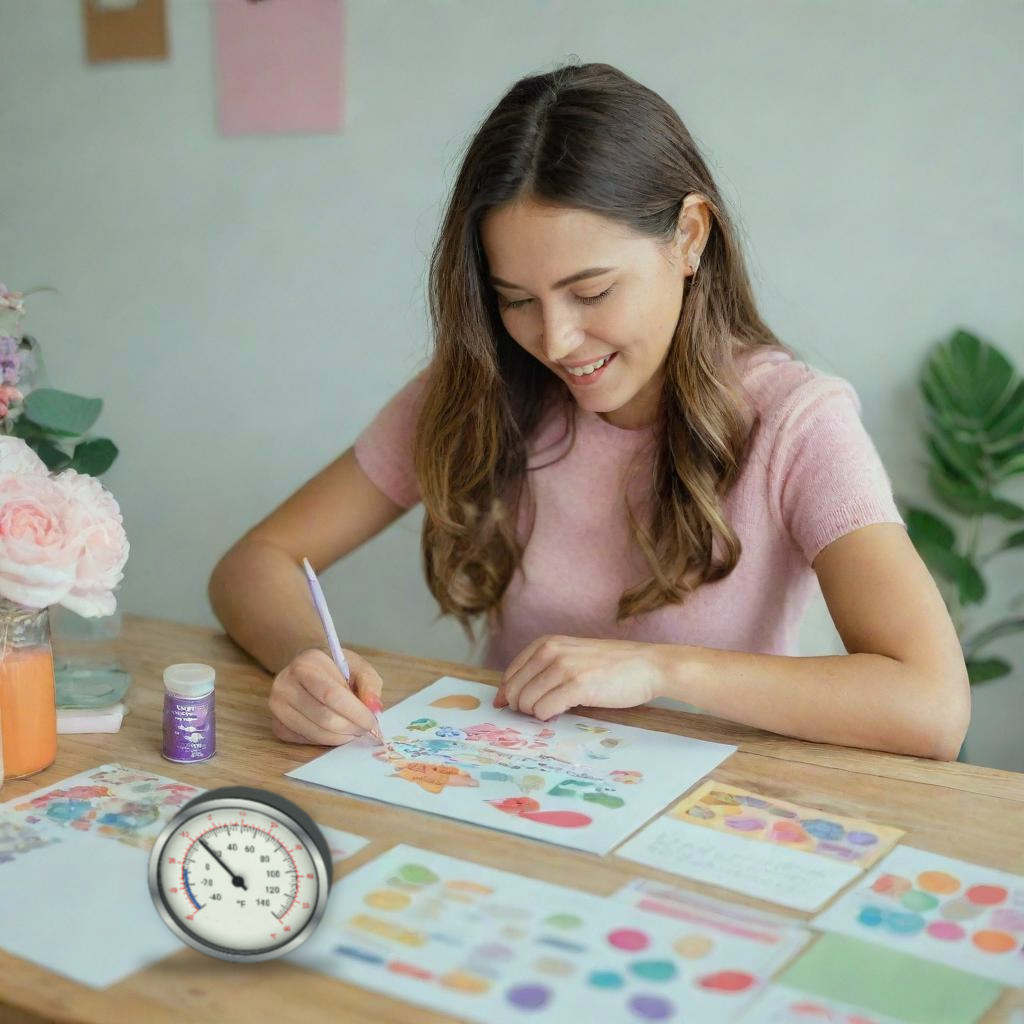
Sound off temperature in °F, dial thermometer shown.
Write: 20 °F
